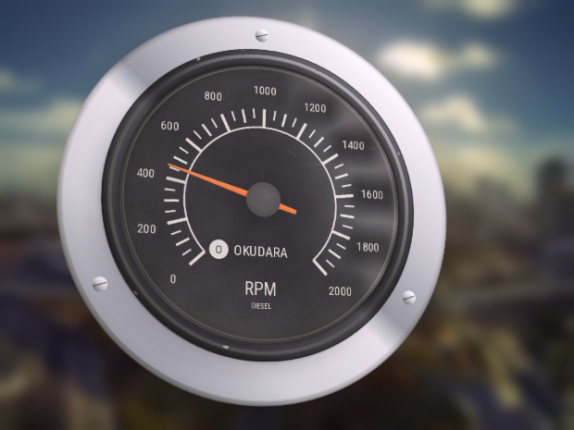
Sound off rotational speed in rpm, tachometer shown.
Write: 450 rpm
